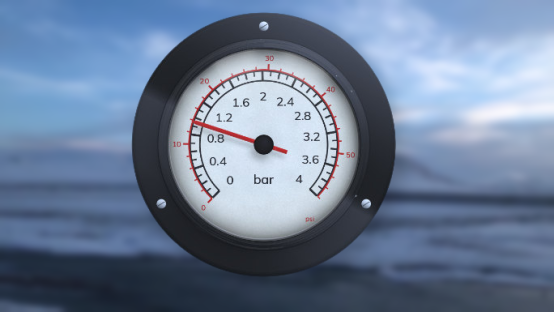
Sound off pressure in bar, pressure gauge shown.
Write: 0.95 bar
